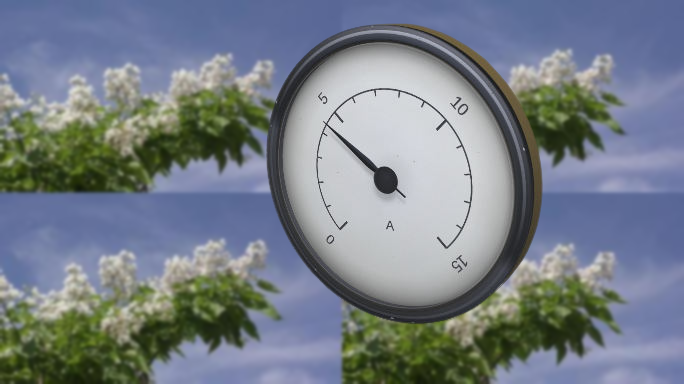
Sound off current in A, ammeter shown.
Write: 4.5 A
